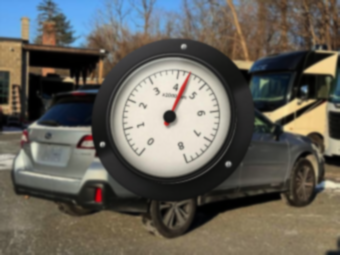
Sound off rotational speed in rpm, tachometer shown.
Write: 4400 rpm
